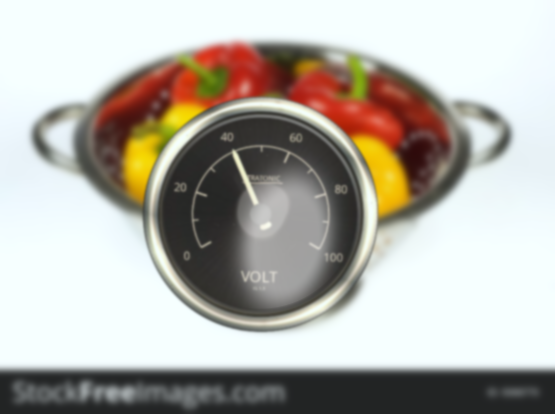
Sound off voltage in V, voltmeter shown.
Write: 40 V
